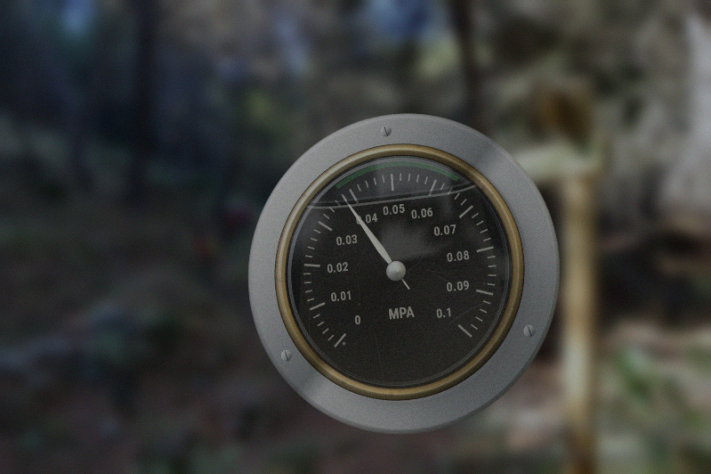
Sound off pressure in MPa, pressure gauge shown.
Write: 0.038 MPa
